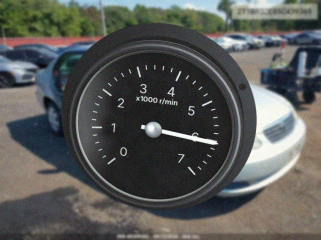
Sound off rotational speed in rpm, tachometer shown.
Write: 6000 rpm
